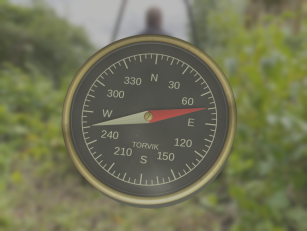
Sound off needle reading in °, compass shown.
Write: 75 °
